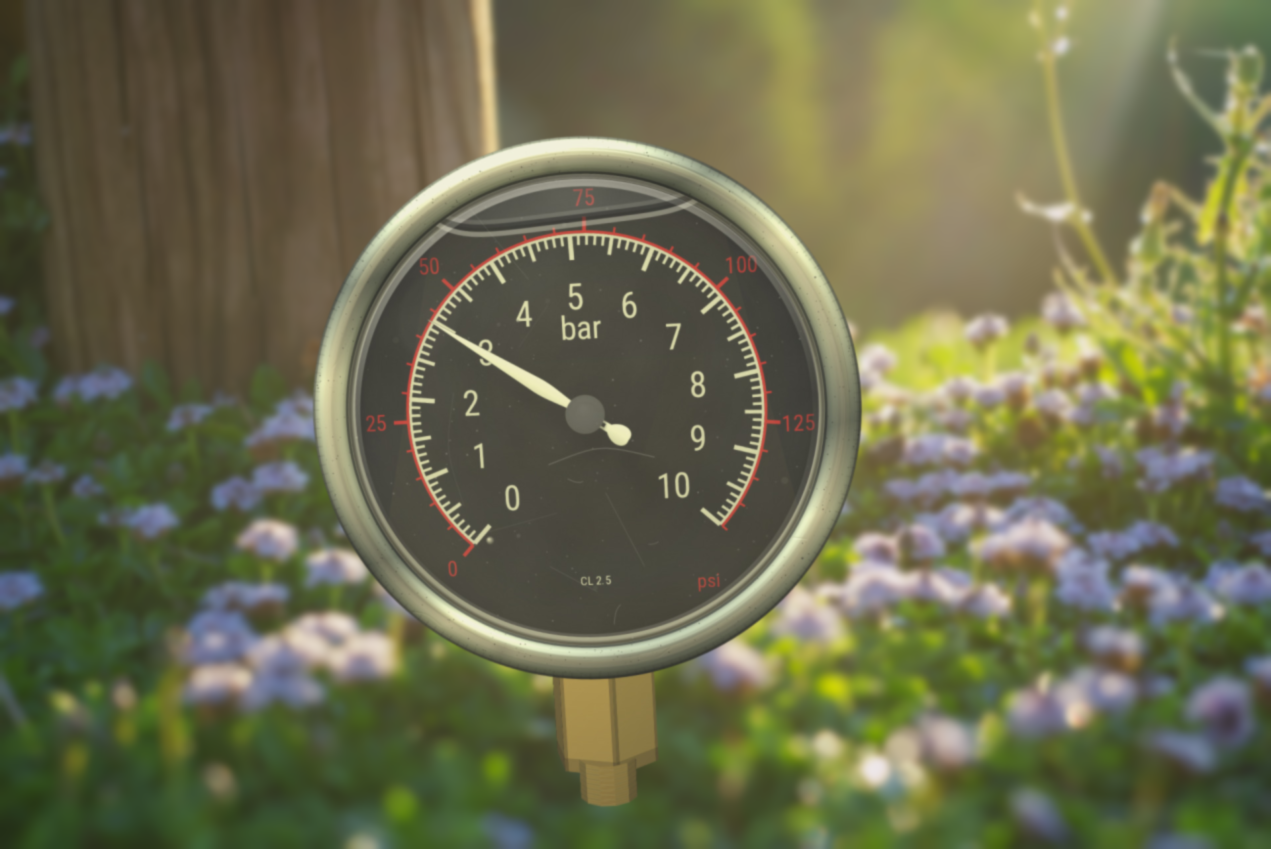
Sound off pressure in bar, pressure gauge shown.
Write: 3 bar
